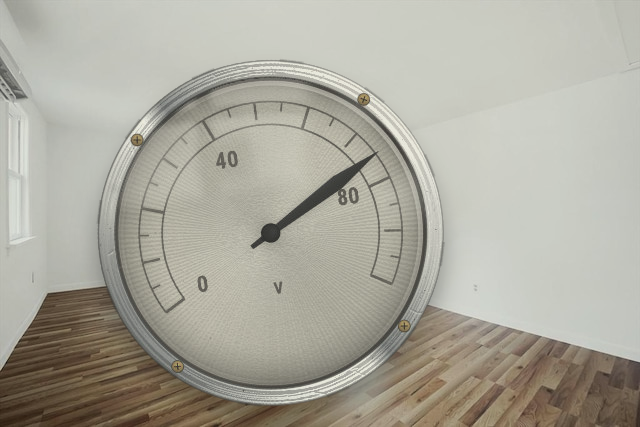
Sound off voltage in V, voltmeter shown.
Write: 75 V
